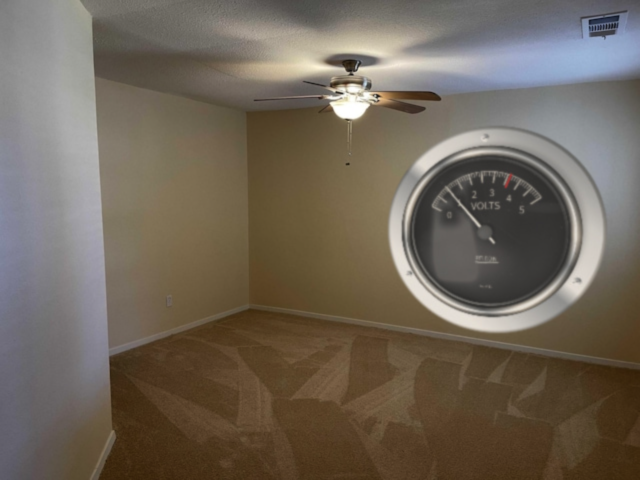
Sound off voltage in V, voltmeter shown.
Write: 1 V
